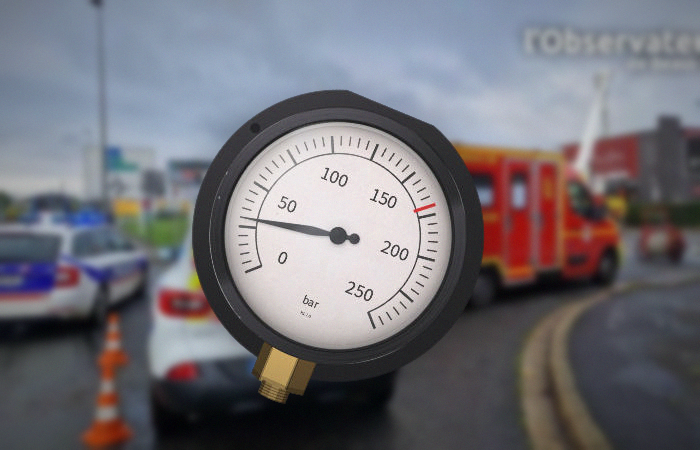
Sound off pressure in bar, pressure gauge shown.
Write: 30 bar
